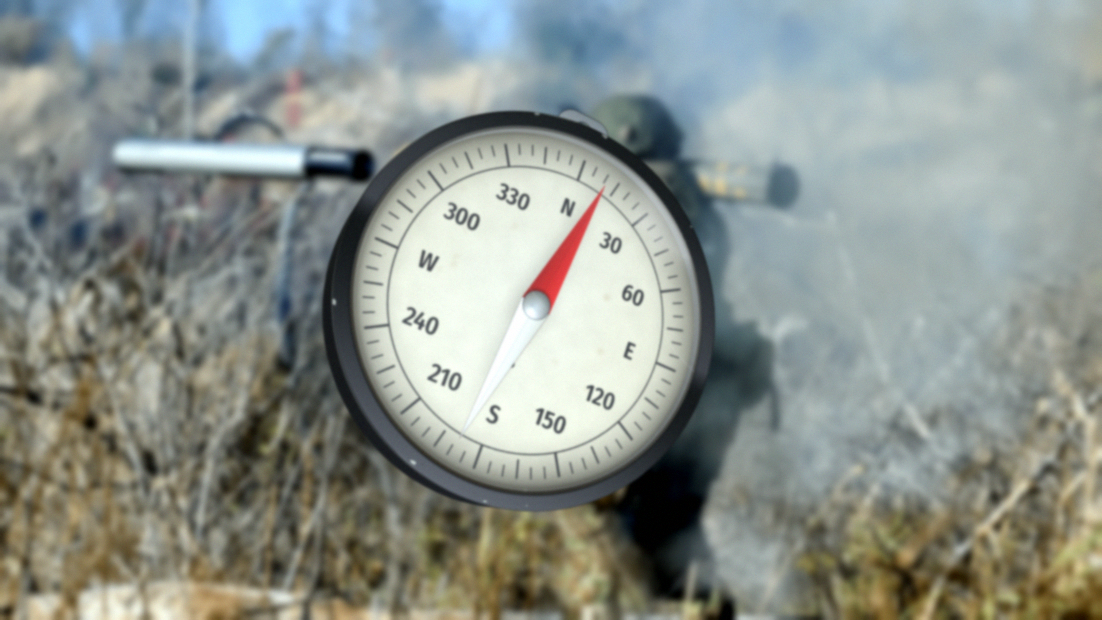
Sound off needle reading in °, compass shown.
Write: 10 °
